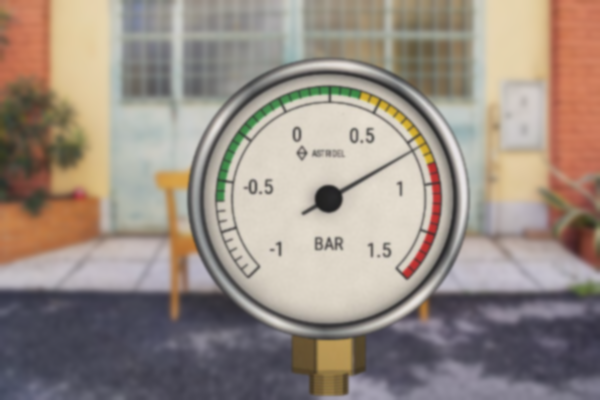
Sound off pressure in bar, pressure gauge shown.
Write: 0.8 bar
